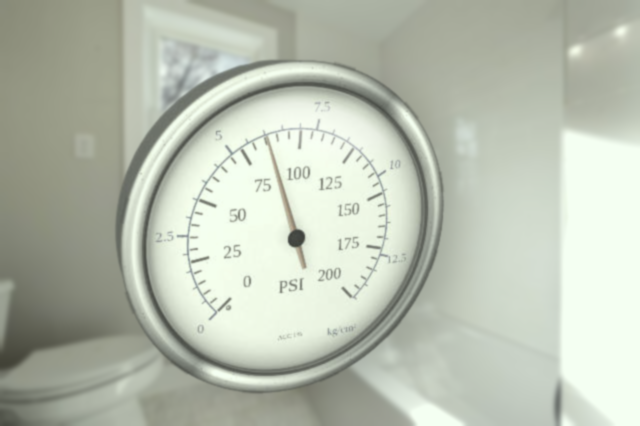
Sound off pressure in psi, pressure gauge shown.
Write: 85 psi
